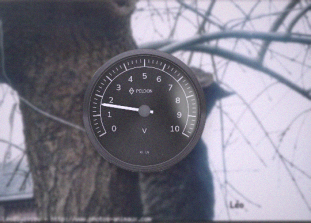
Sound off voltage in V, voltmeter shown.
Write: 1.6 V
